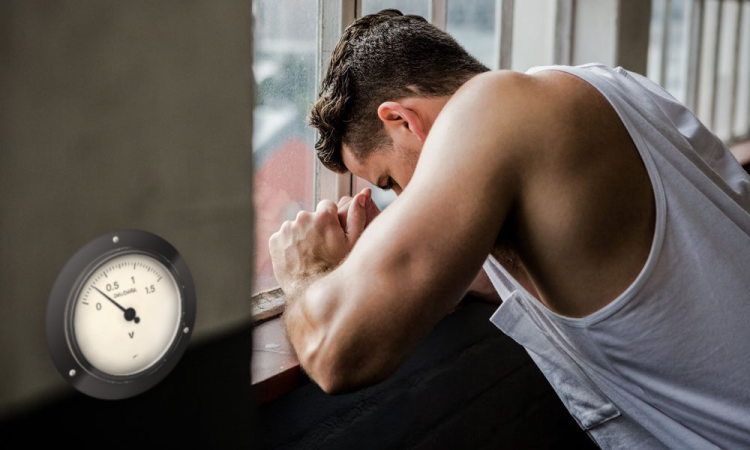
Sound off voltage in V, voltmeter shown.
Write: 0.25 V
